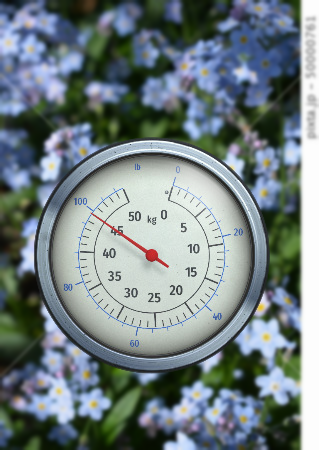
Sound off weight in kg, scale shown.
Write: 45 kg
